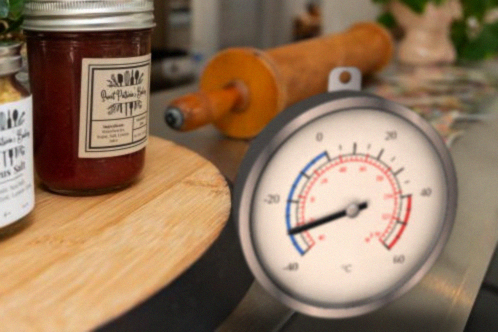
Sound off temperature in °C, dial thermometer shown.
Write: -30 °C
